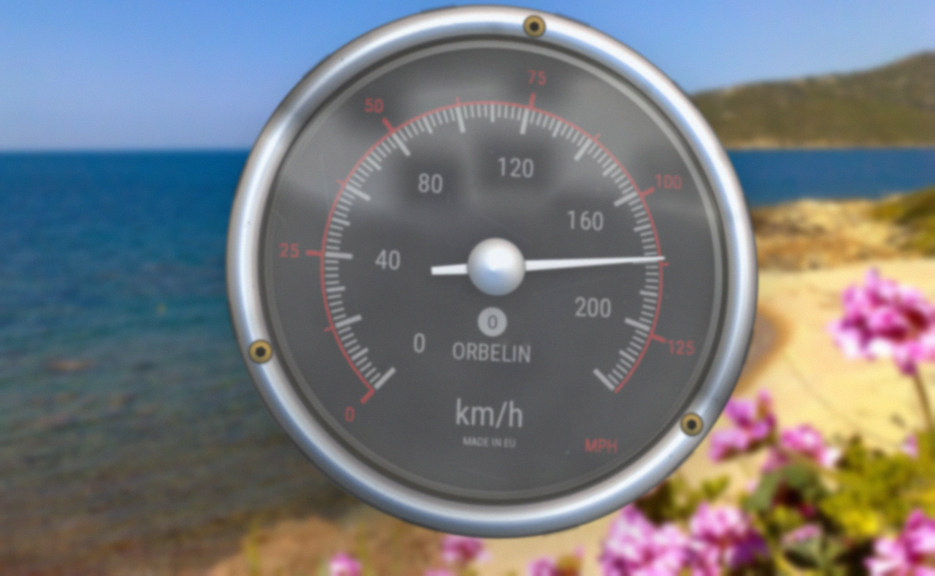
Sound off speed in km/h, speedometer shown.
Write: 180 km/h
